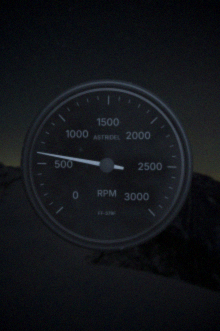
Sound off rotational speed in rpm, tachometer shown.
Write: 600 rpm
